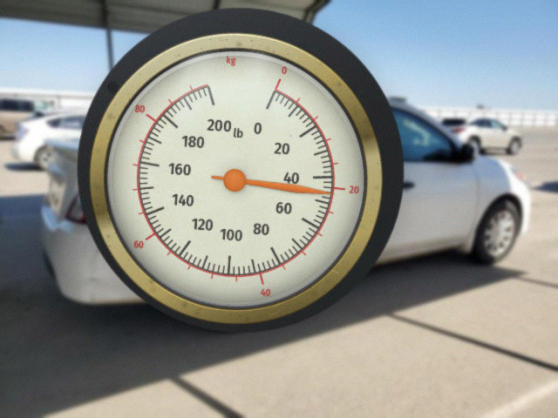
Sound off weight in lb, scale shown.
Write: 46 lb
